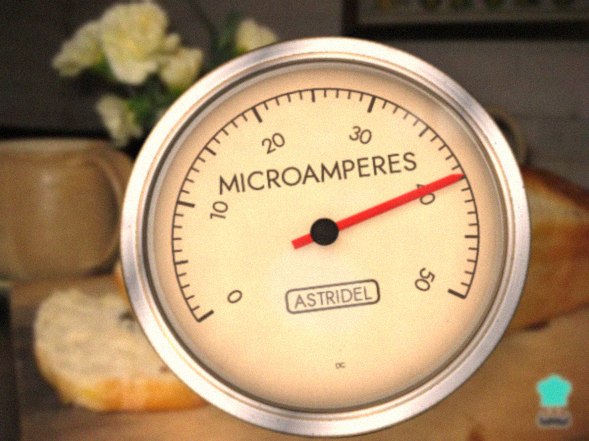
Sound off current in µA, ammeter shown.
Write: 40 µA
